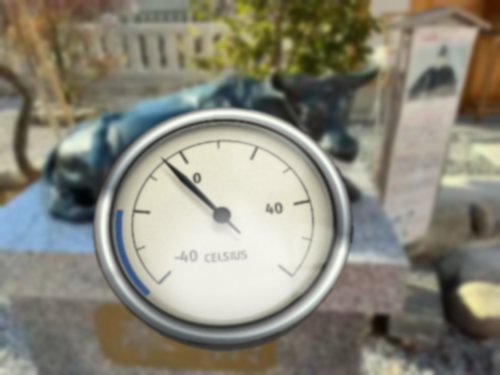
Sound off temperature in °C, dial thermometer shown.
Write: -5 °C
